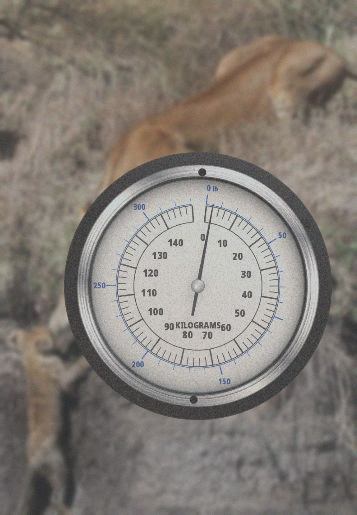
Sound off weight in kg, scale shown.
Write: 2 kg
